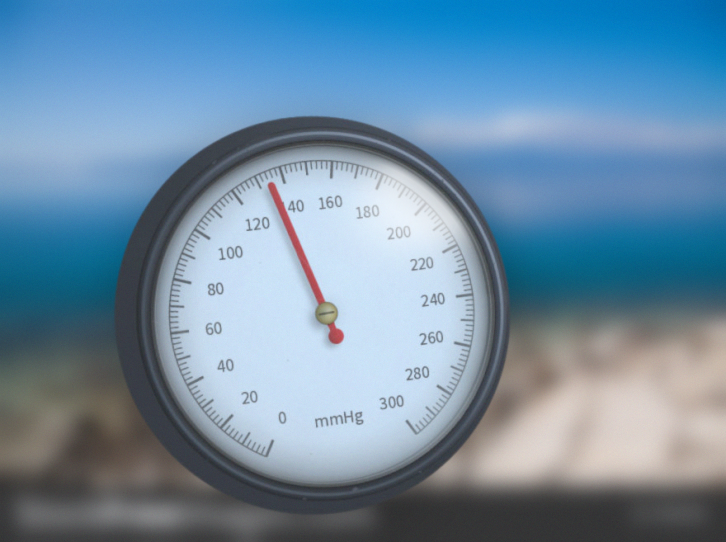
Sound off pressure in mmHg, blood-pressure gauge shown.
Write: 134 mmHg
